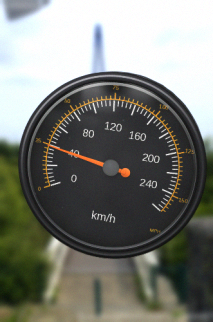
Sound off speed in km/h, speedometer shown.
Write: 40 km/h
